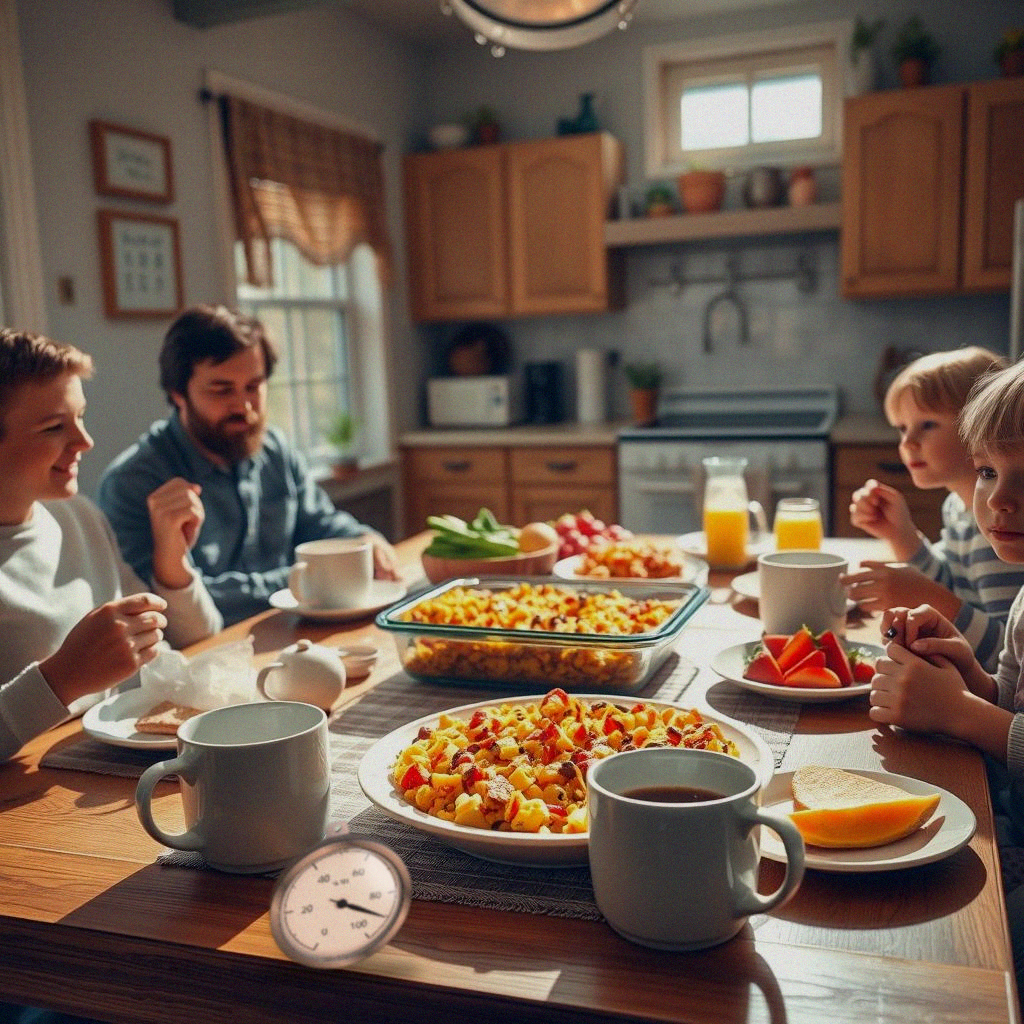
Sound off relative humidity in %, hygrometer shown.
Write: 90 %
